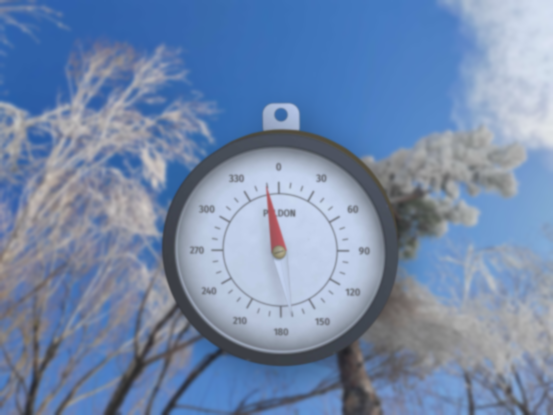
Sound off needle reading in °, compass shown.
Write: 350 °
